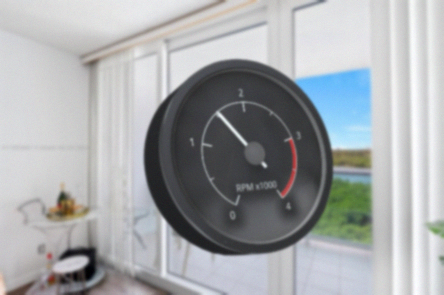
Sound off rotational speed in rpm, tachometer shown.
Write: 1500 rpm
